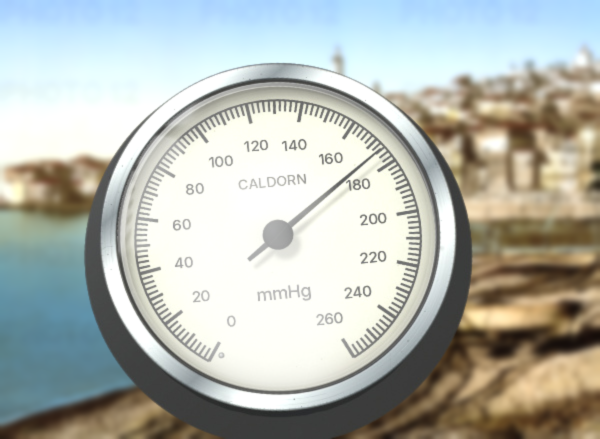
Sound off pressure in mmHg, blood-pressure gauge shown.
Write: 174 mmHg
